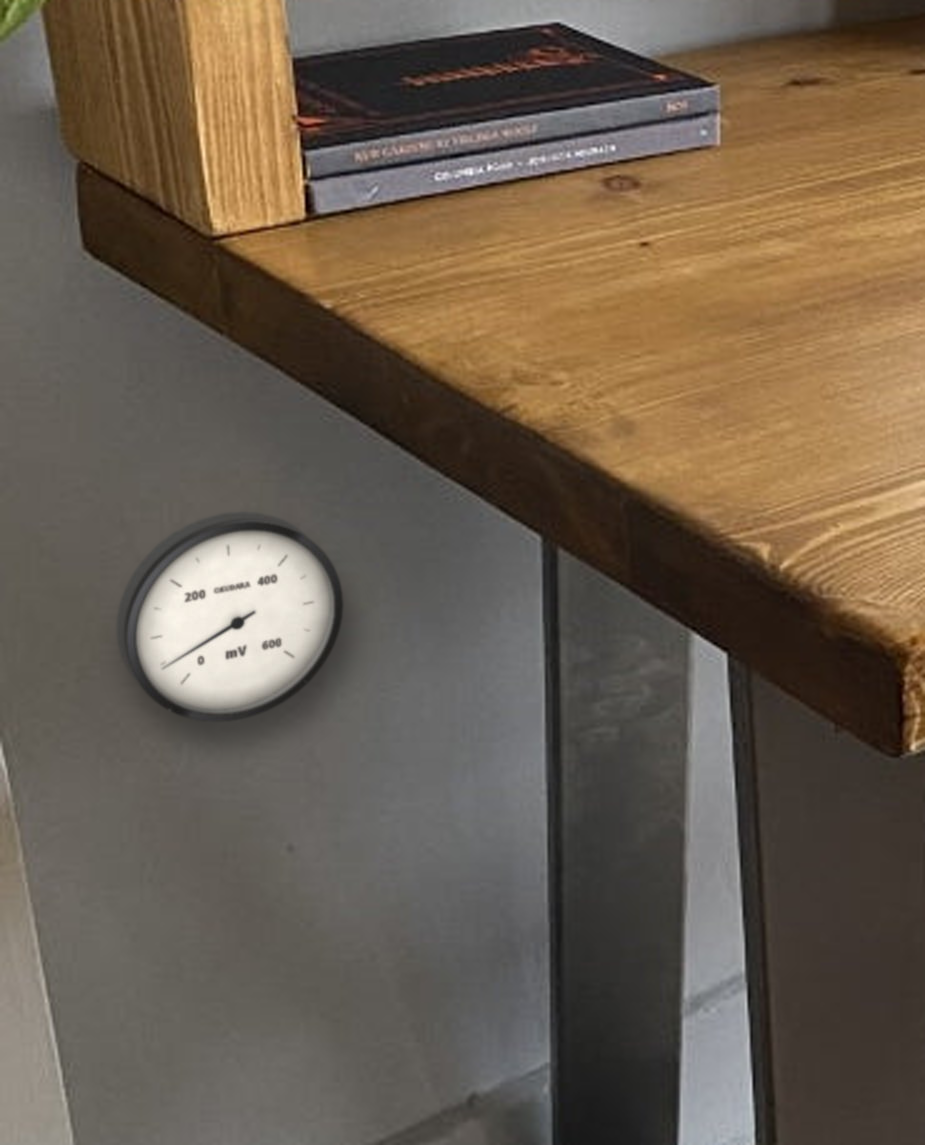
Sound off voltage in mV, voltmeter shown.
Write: 50 mV
